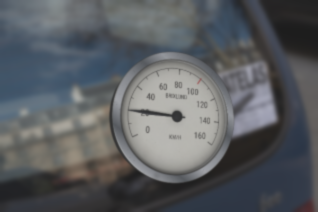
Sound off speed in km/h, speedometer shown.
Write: 20 km/h
